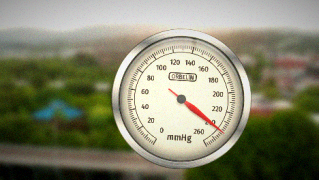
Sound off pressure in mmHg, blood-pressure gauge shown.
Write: 240 mmHg
